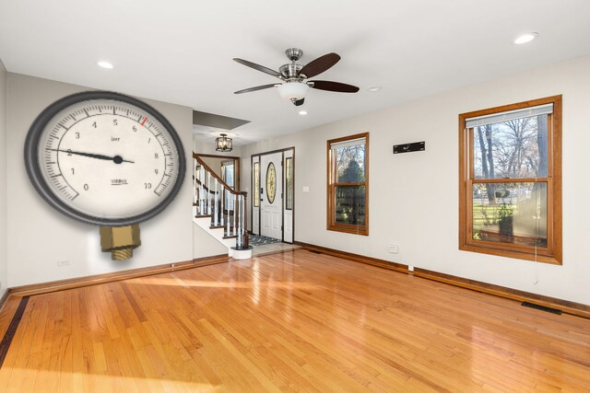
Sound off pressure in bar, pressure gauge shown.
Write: 2 bar
